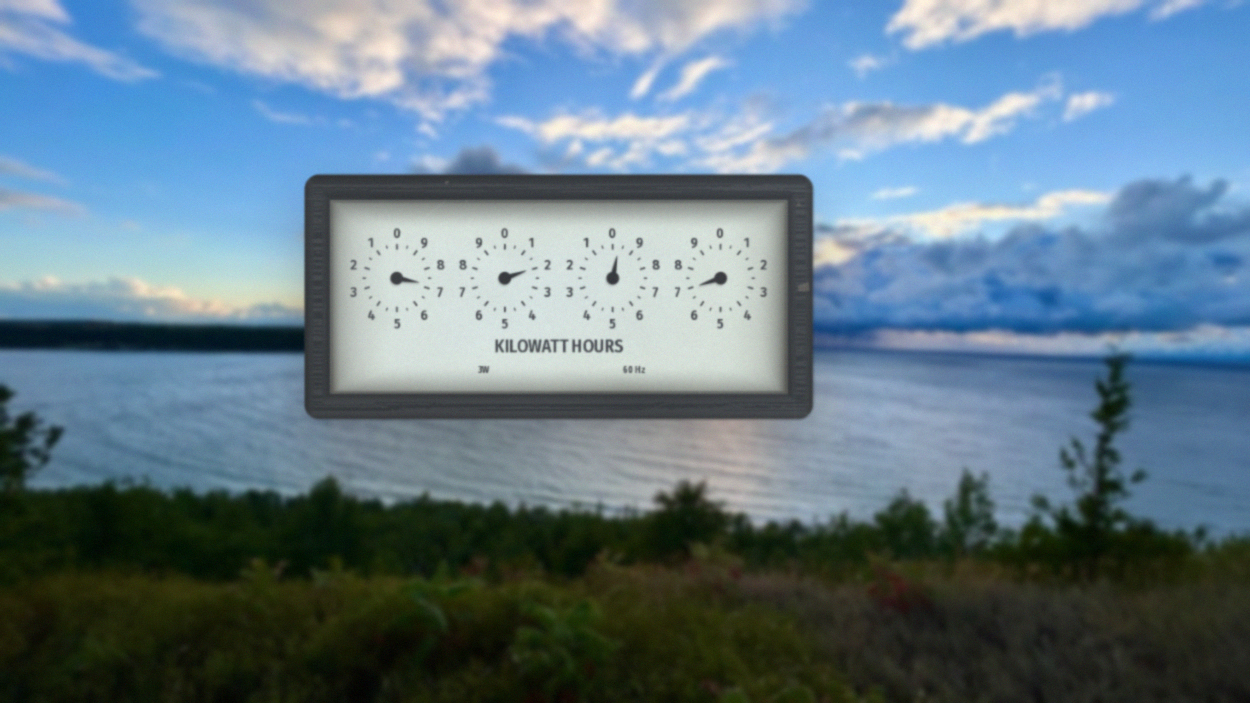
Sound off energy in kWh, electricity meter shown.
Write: 7197 kWh
